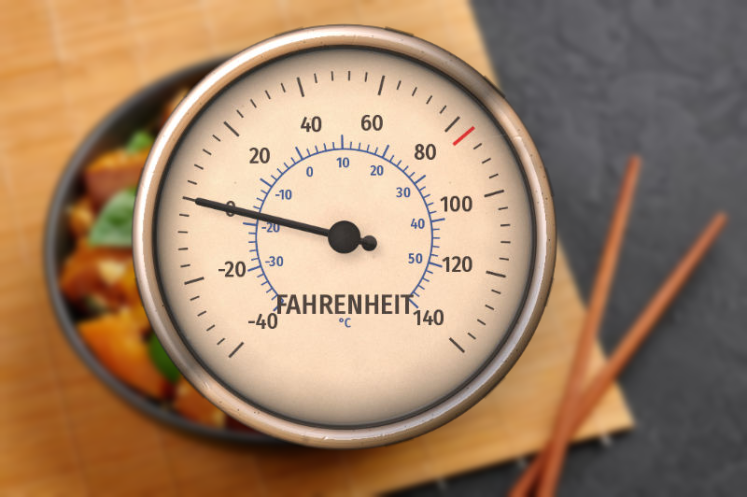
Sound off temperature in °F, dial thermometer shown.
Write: 0 °F
